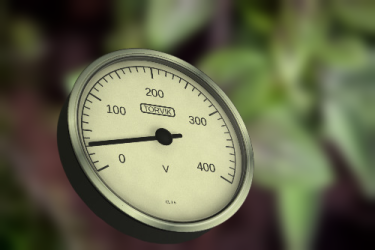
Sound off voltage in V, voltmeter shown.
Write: 30 V
